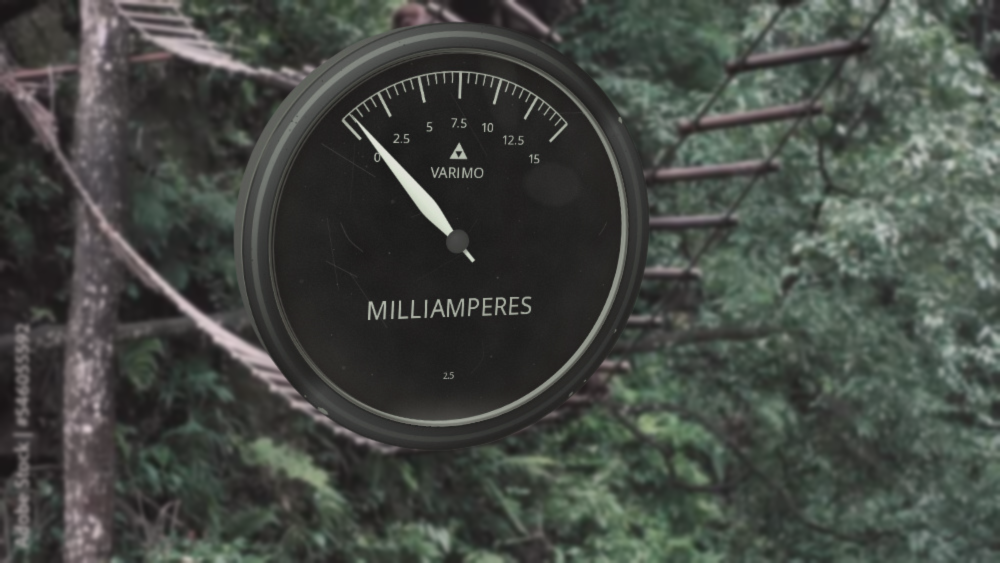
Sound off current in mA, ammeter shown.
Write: 0.5 mA
